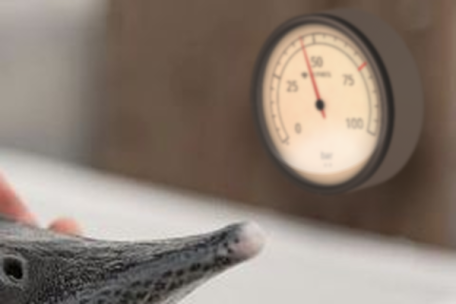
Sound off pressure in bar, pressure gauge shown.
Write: 45 bar
